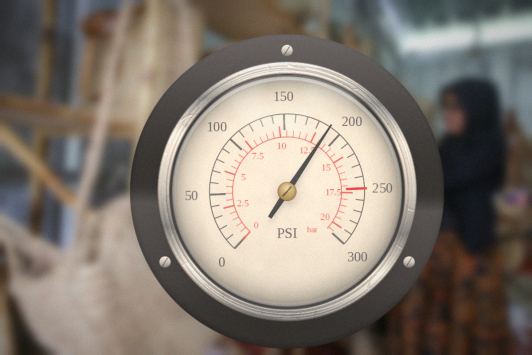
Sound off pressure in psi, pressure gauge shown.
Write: 190 psi
